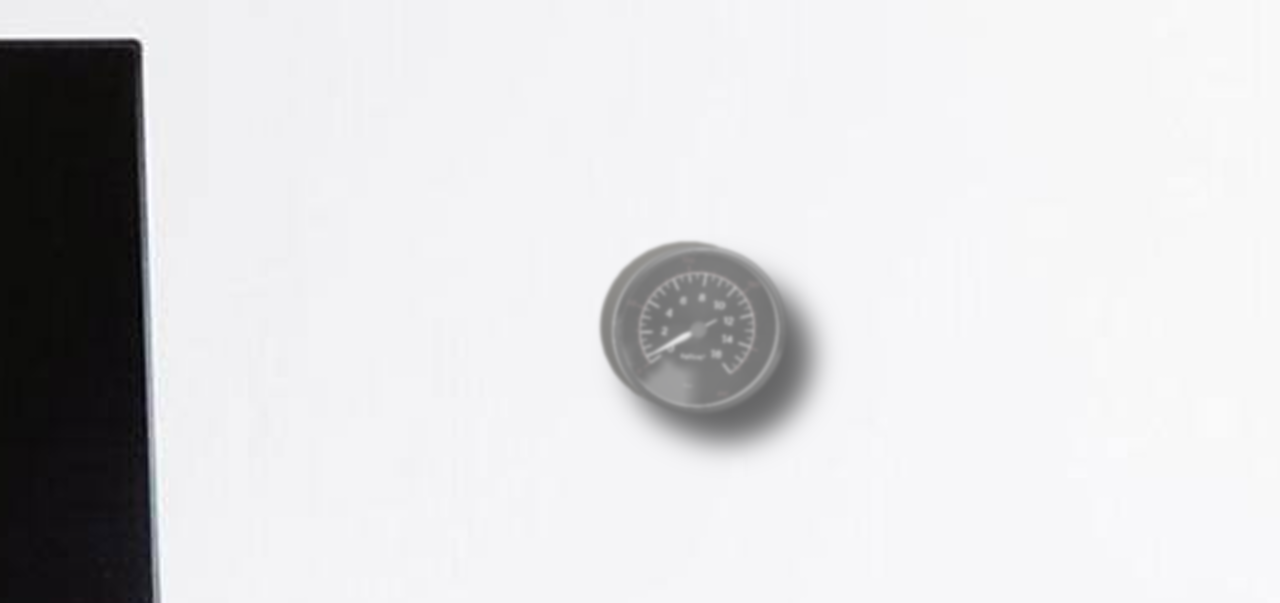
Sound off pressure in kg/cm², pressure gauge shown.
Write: 0.5 kg/cm²
